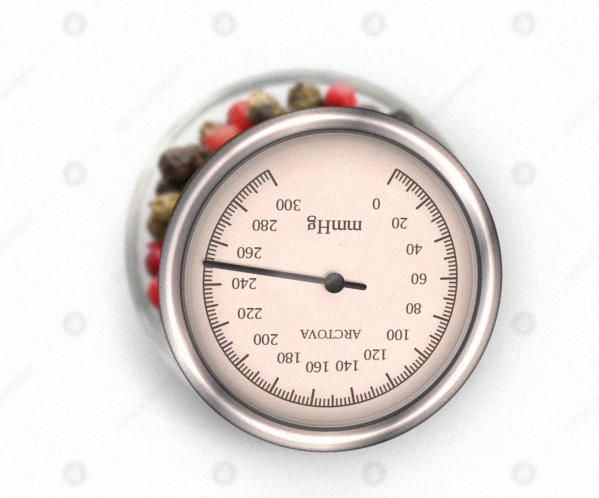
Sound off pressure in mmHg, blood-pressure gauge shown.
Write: 250 mmHg
